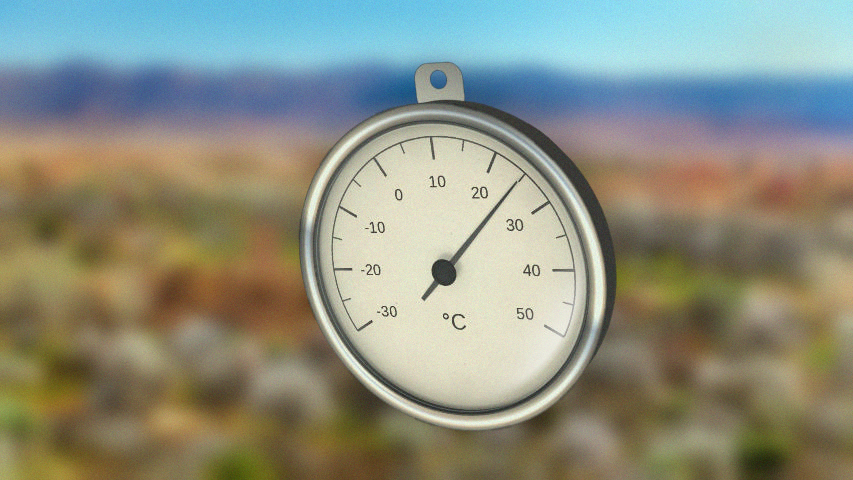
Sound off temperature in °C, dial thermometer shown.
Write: 25 °C
